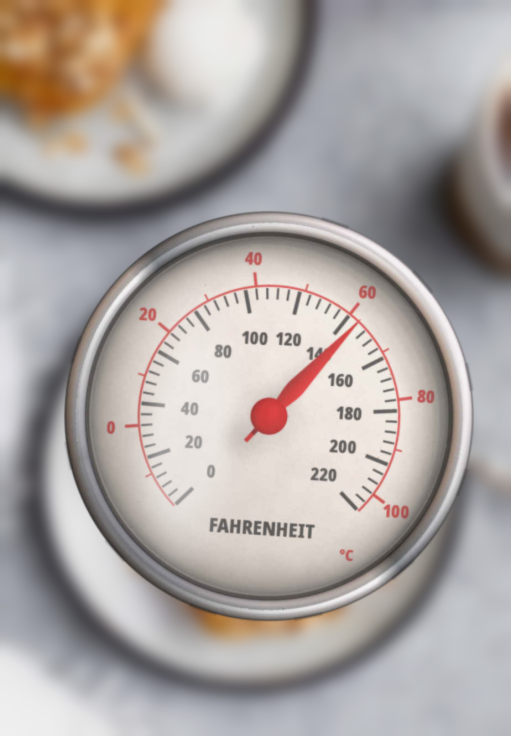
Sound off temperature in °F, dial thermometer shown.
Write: 144 °F
